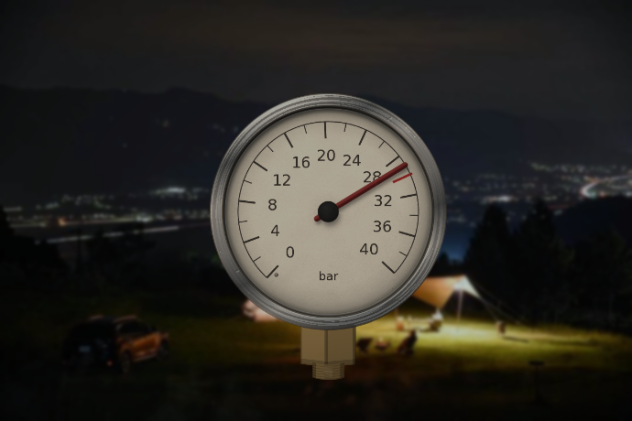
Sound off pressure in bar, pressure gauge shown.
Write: 29 bar
